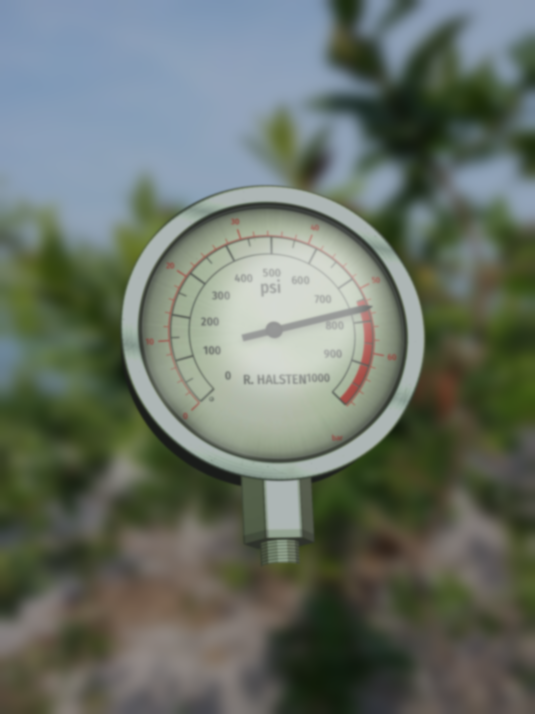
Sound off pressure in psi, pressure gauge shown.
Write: 775 psi
